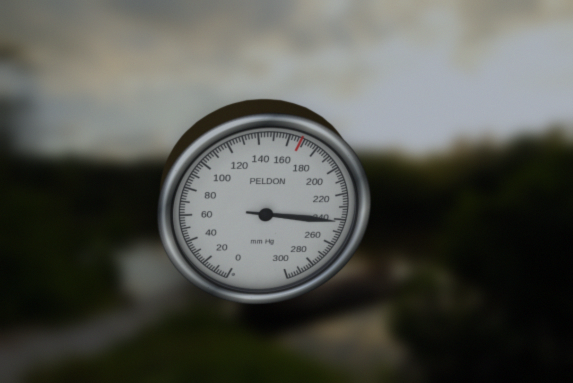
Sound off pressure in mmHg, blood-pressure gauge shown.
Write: 240 mmHg
